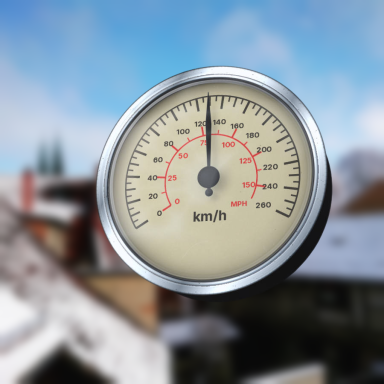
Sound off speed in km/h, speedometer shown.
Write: 130 km/h
